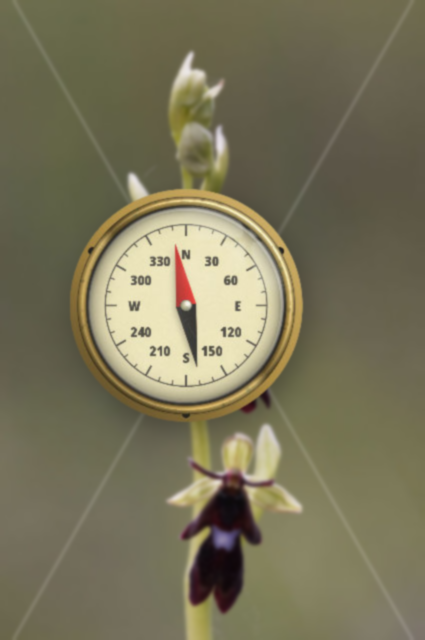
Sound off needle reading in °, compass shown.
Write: 350 °
